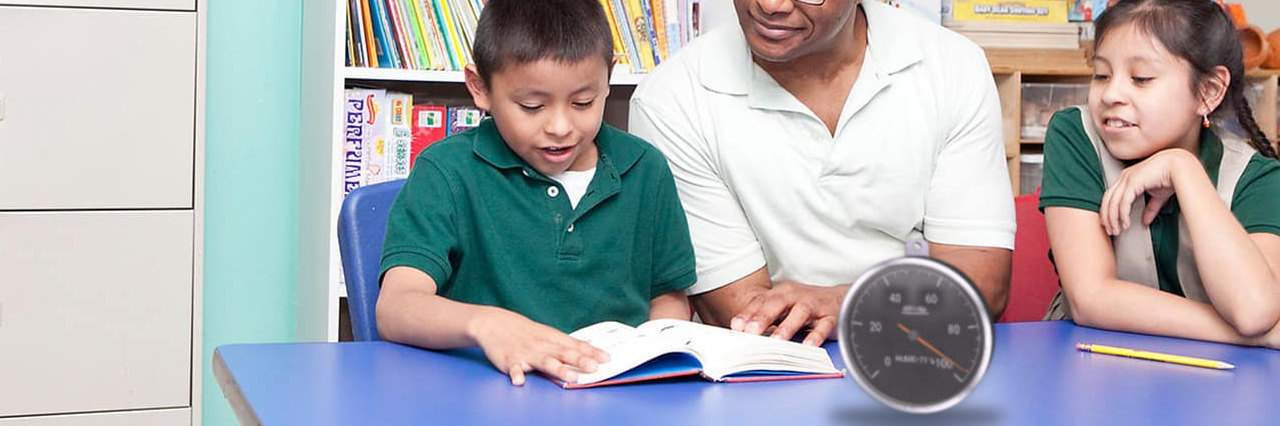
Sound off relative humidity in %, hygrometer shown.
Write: 96 %
